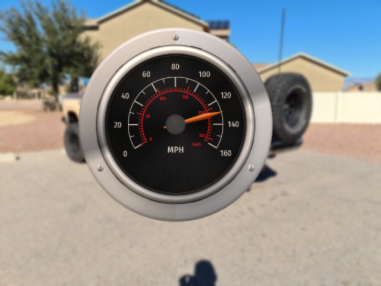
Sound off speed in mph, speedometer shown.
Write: 130 mph
